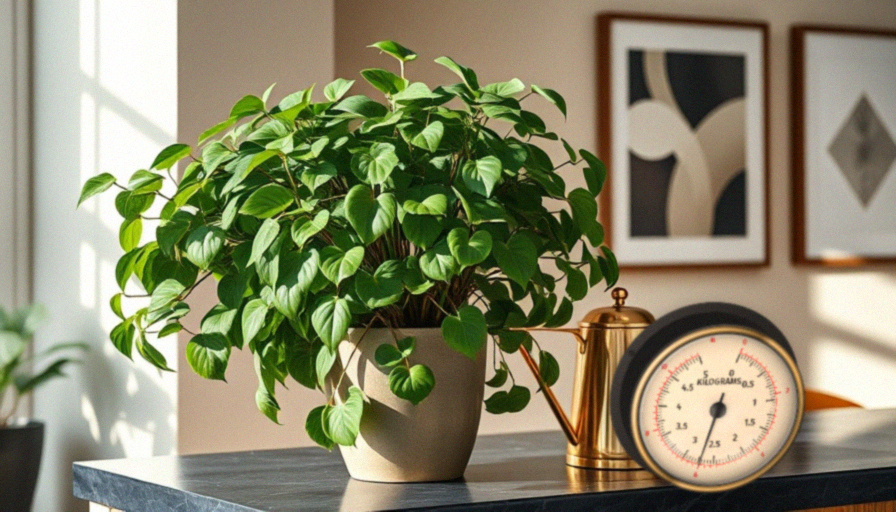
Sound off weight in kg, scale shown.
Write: 2.75 kg
